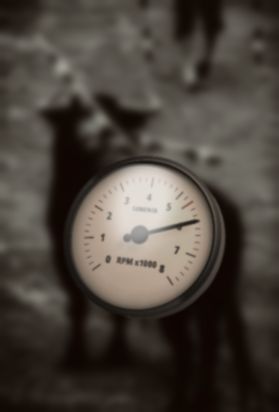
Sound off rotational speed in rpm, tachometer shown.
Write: 6000 rpm
